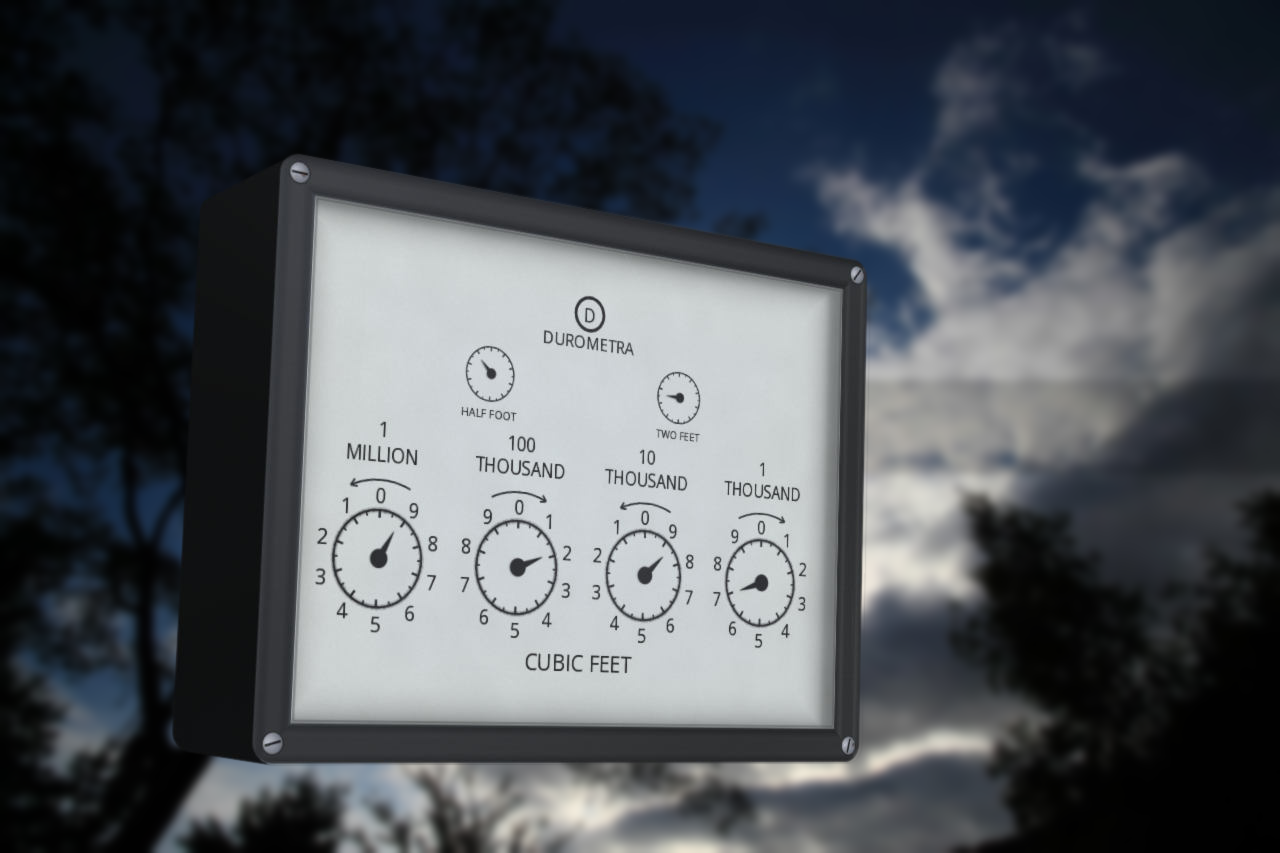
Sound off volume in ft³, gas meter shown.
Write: 918700 ft³
